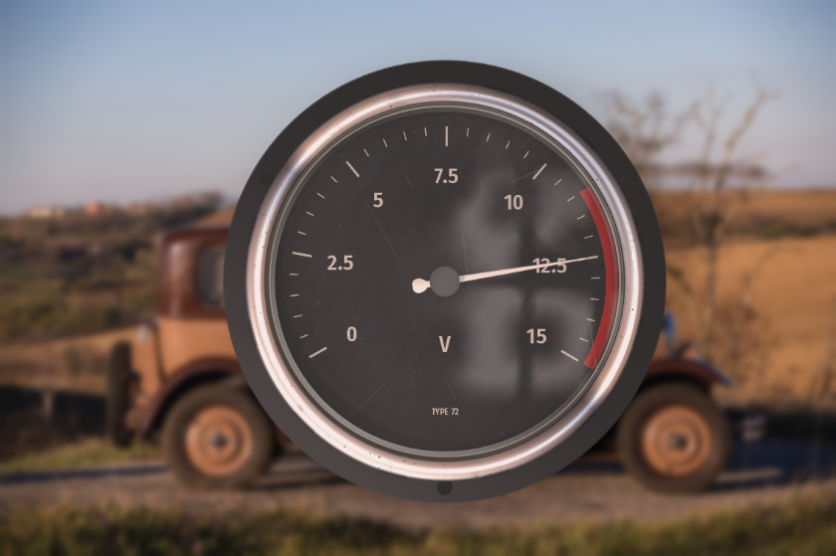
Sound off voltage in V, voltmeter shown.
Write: 12.5 V
